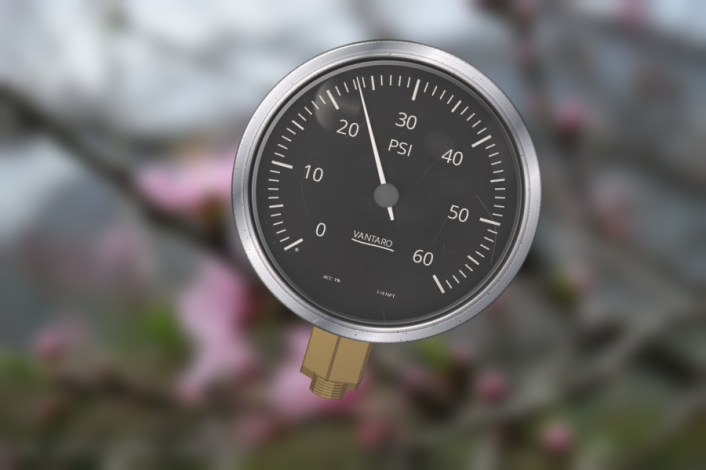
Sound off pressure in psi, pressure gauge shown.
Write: 23.5 psi
